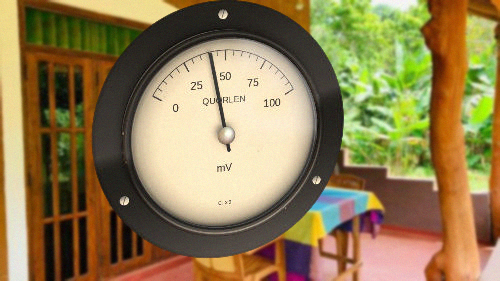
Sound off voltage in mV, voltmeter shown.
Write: 40 mV
